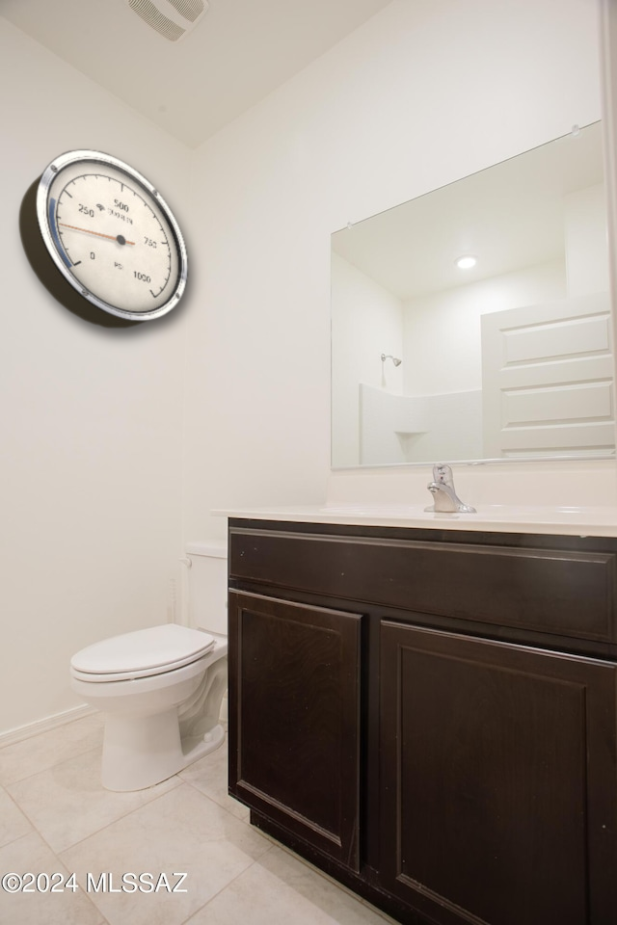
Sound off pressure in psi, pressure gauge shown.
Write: 125 psi
